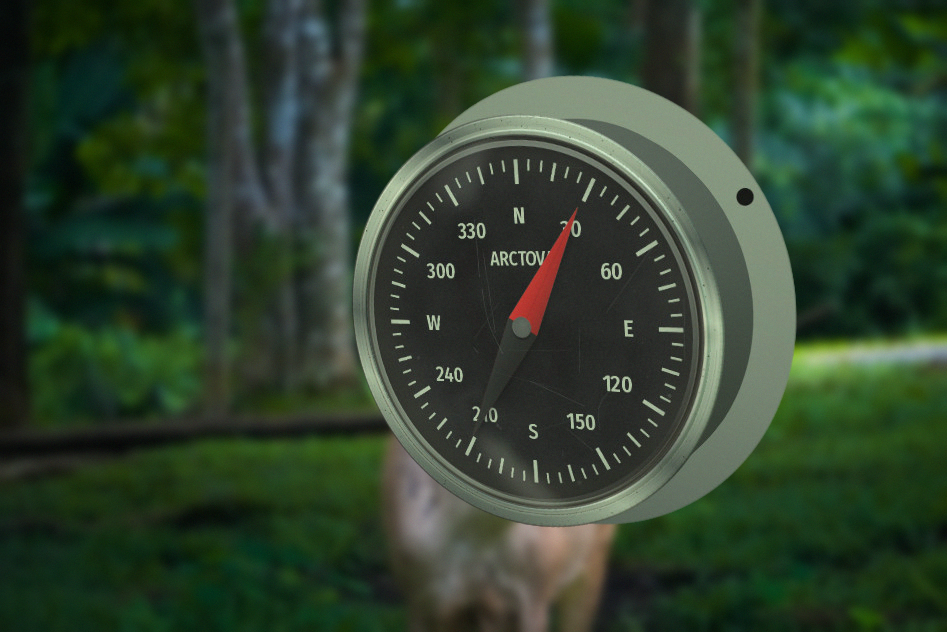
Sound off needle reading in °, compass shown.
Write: 30 °
